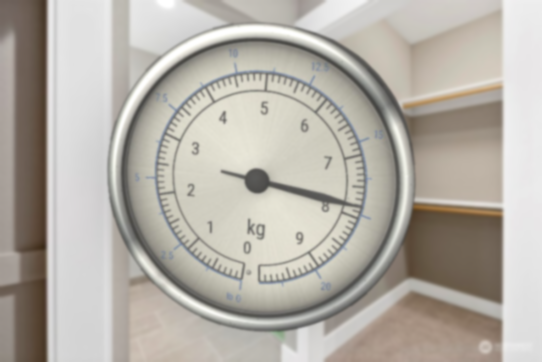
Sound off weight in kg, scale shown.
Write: 7.8 kg
